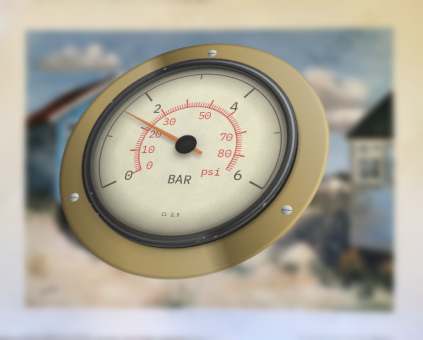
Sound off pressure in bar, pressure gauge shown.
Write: 1.5 bar
